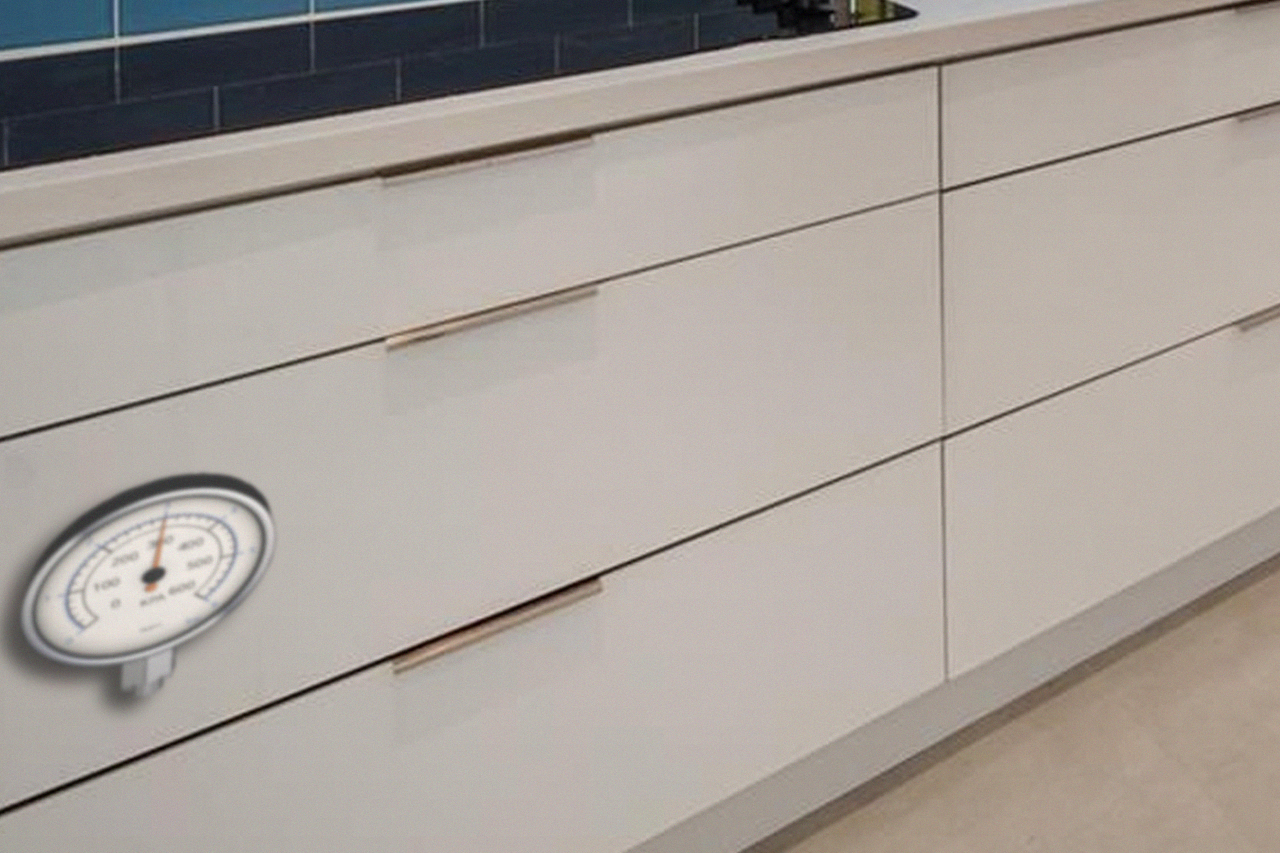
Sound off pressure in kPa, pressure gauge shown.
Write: 300 kPa
